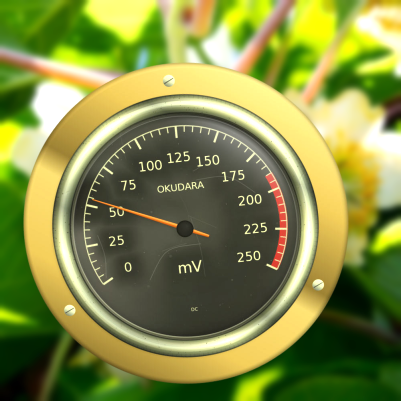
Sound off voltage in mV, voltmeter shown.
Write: 55 mV
